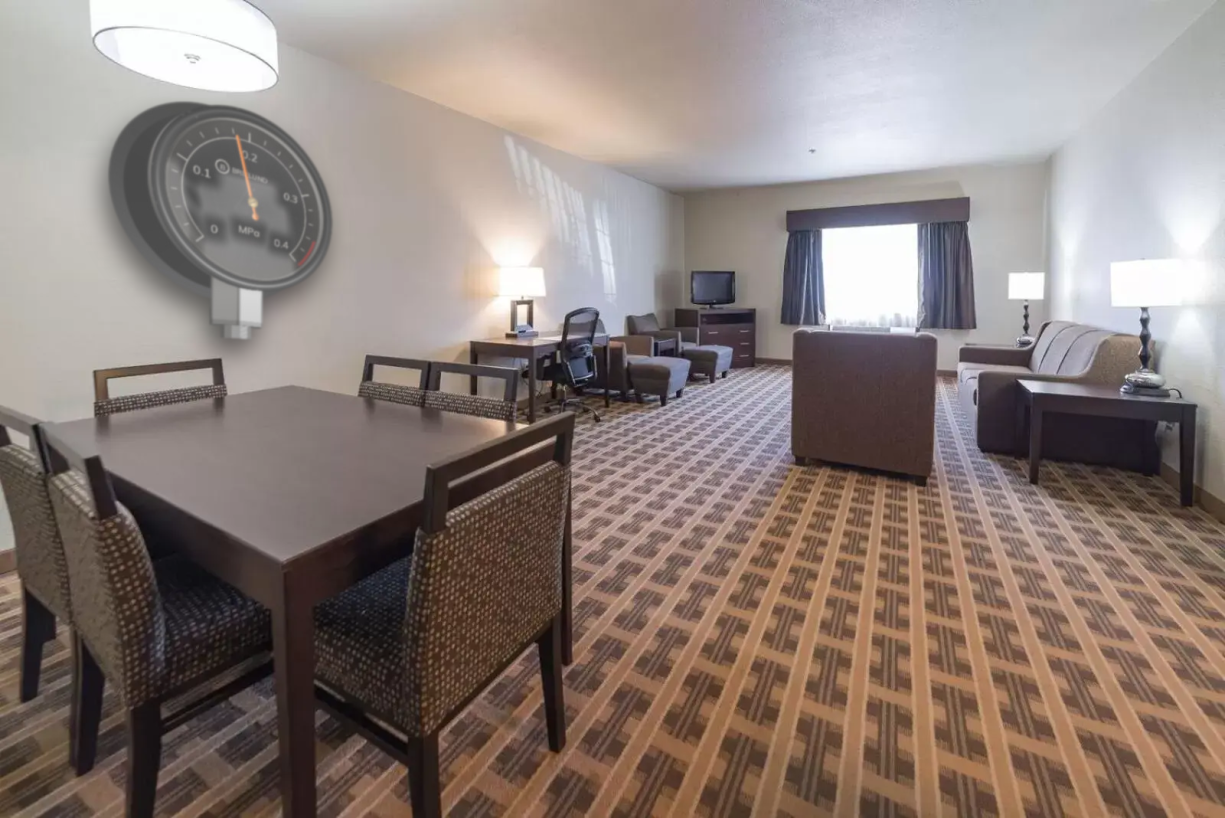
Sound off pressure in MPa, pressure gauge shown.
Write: 0.18 MPa
